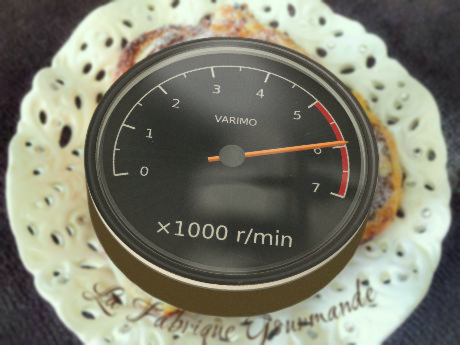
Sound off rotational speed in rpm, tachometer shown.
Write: 6000 rpm
